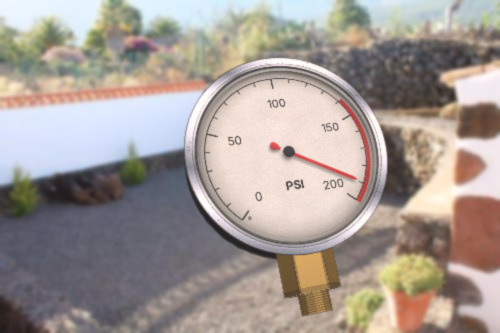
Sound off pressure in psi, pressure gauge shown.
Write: 190 psi
